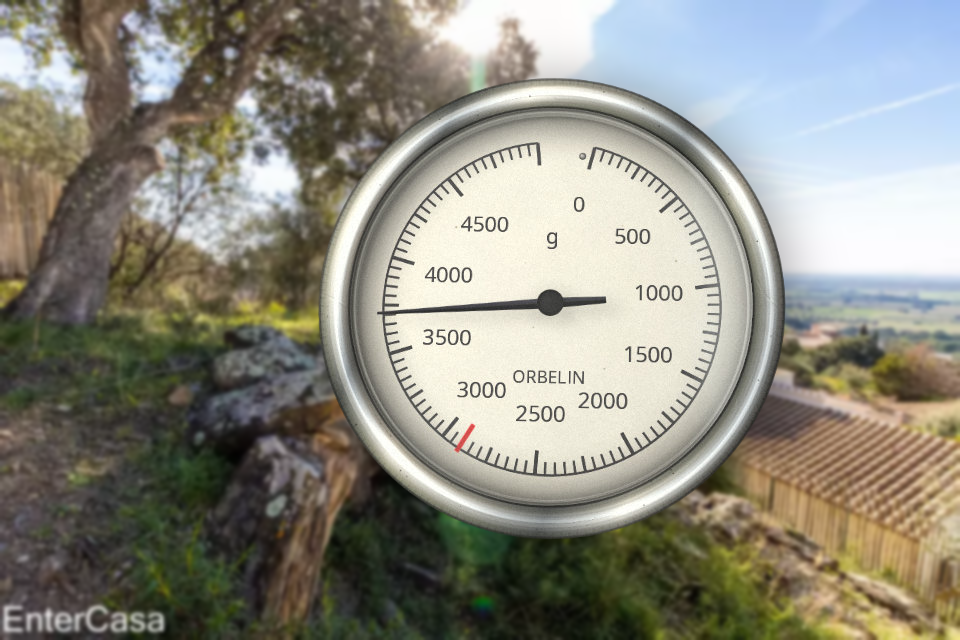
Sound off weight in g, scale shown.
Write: 3700 g
